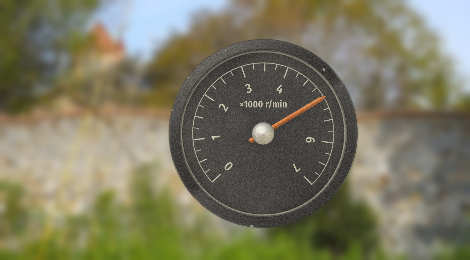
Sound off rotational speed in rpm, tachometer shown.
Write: 5000 rpm
